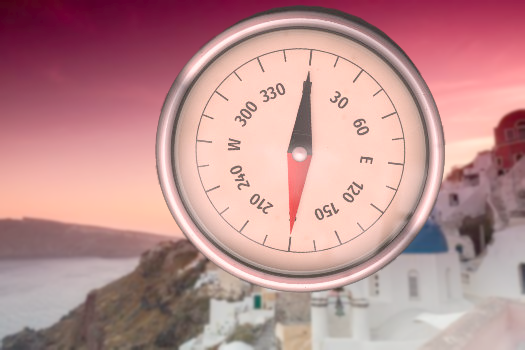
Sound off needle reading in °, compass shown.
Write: 180 °
